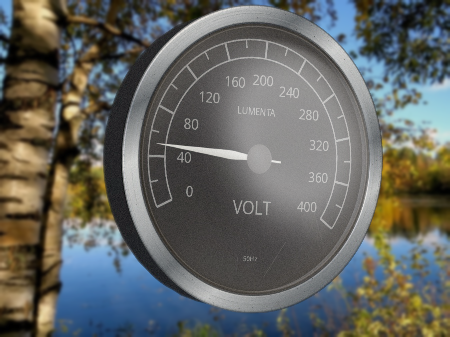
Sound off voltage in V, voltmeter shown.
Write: 50 V
